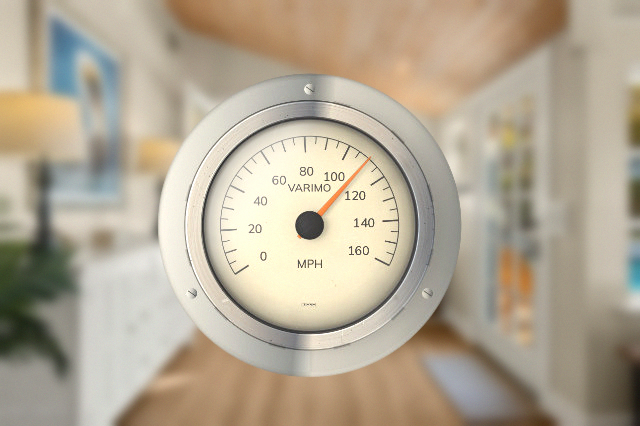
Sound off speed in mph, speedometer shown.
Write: 110 mph
